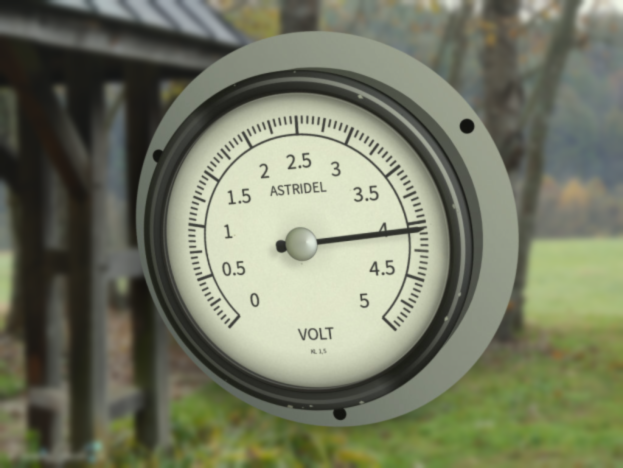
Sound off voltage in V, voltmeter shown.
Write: 4.05 V
